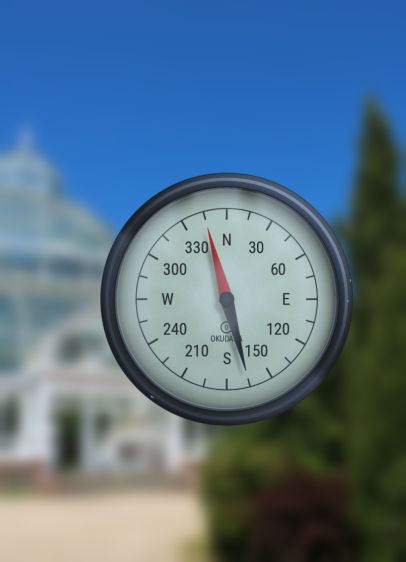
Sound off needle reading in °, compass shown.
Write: 345 °
